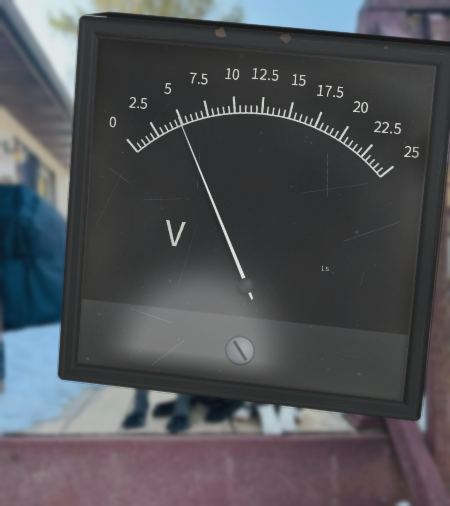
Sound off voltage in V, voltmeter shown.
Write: 5 V
